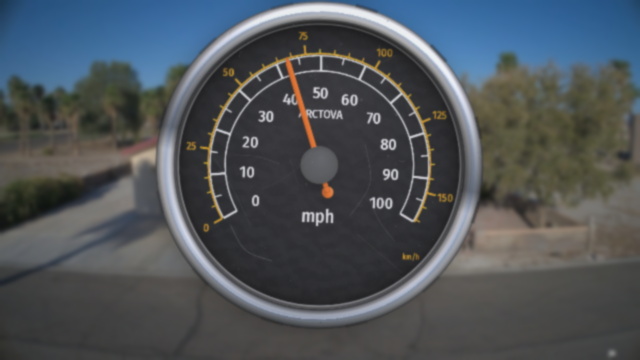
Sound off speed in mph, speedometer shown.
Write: 42.5 mph
